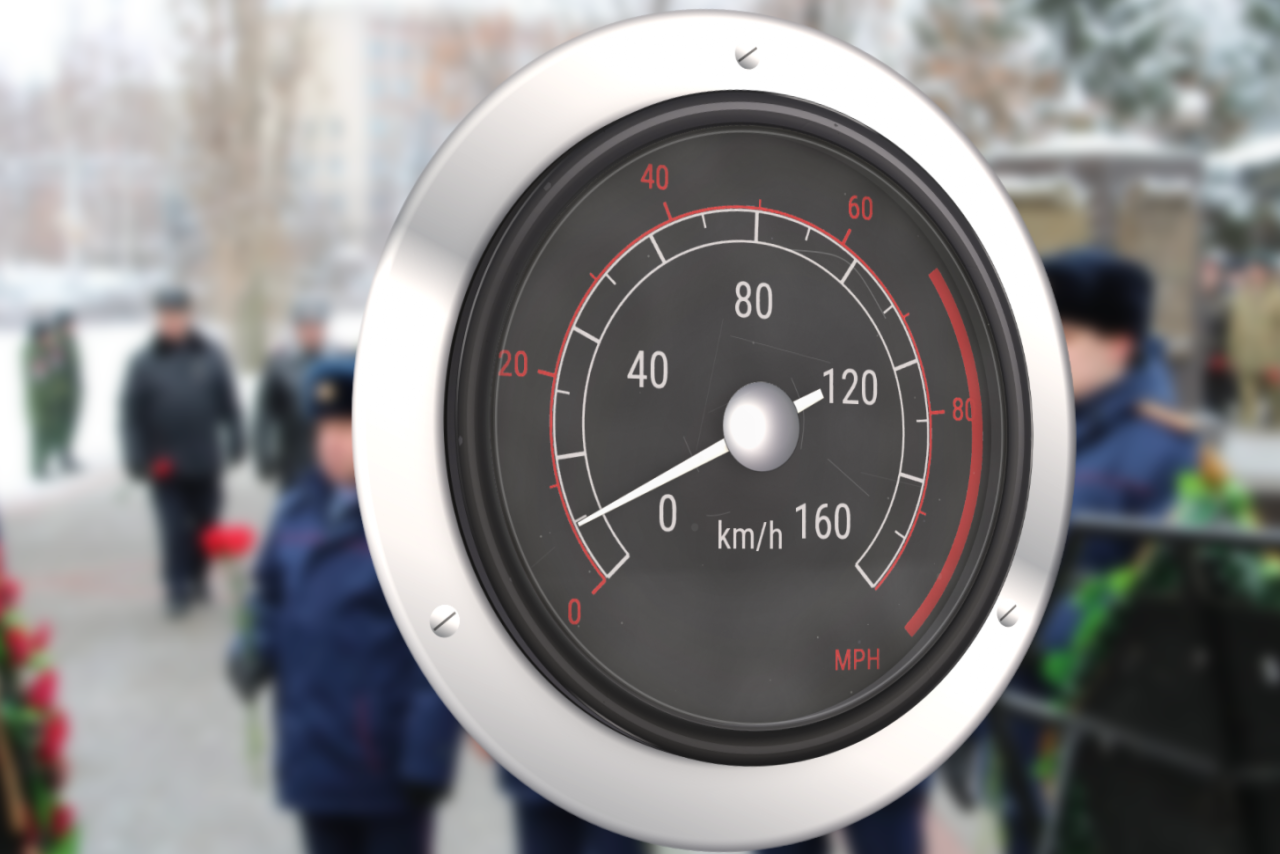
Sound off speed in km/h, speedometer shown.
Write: 10 km/h
